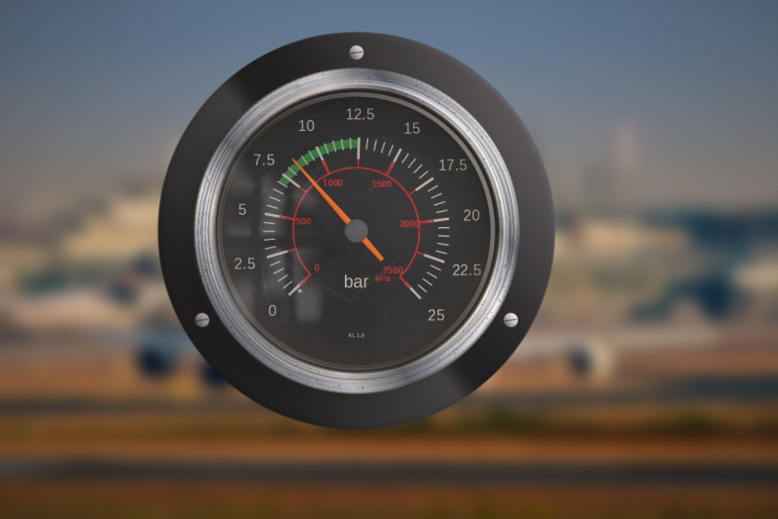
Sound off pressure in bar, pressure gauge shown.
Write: 8.5 bar
